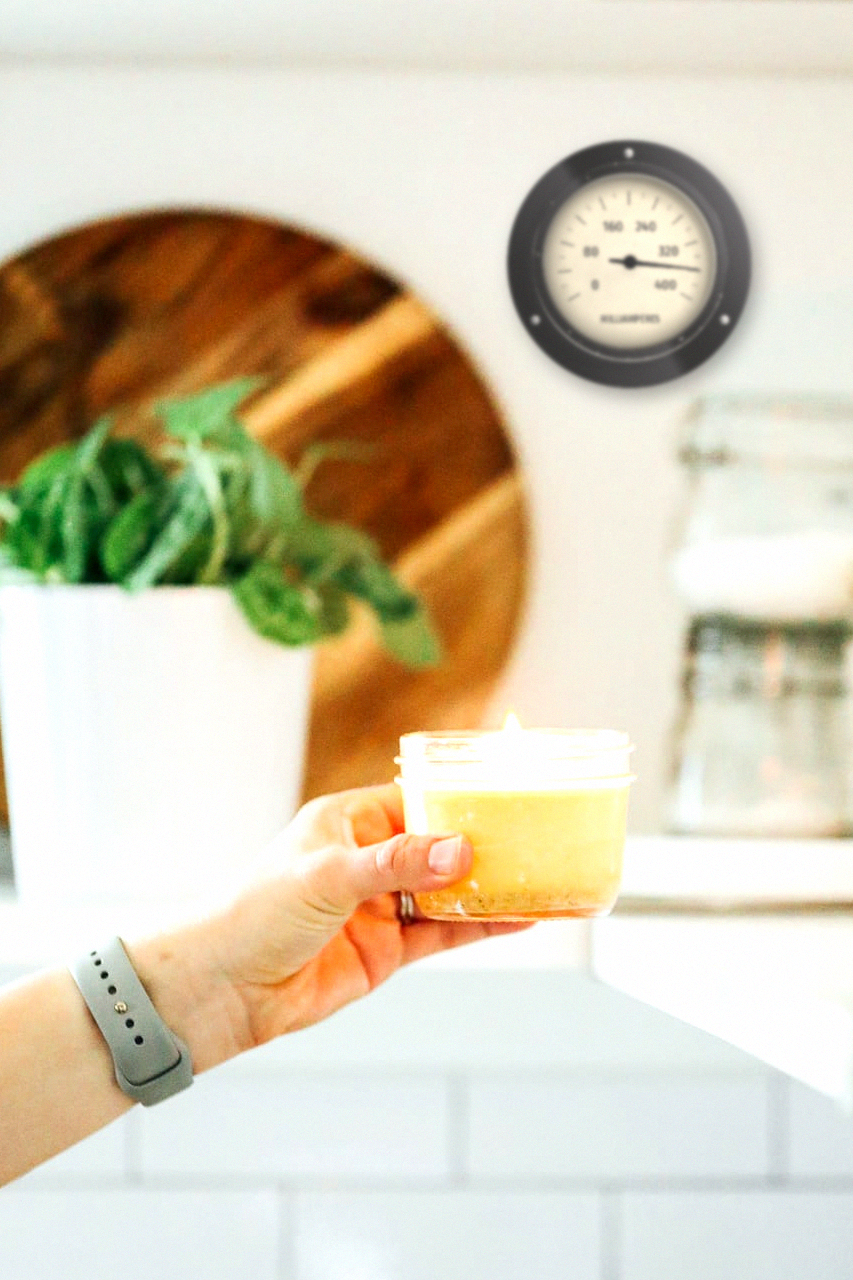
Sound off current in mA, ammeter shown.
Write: 360 mA
